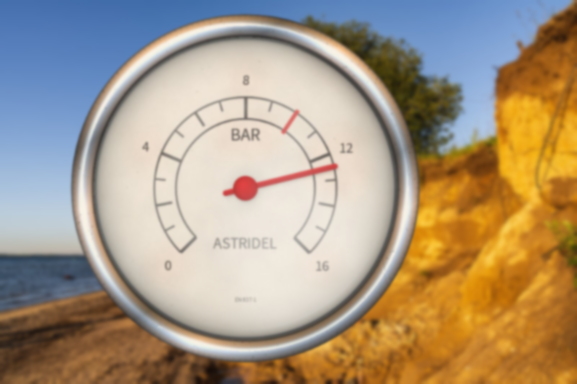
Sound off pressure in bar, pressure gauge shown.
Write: 12.5 bar
